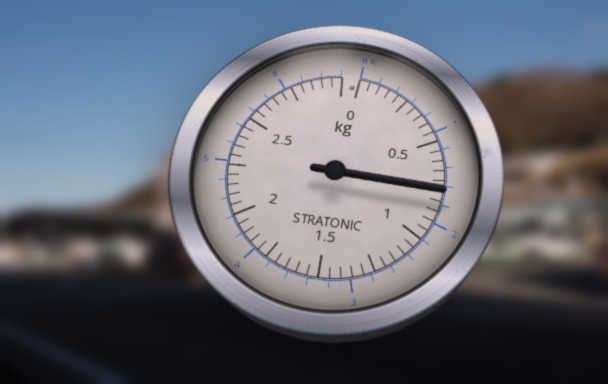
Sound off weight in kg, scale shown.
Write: 0.75 kg
